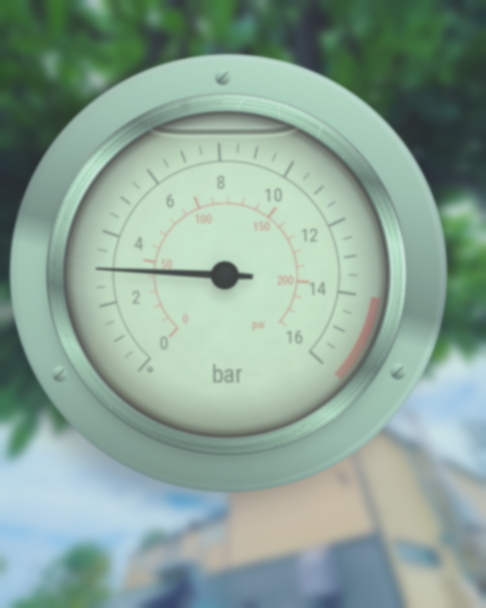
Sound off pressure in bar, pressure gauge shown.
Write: 3 bar
